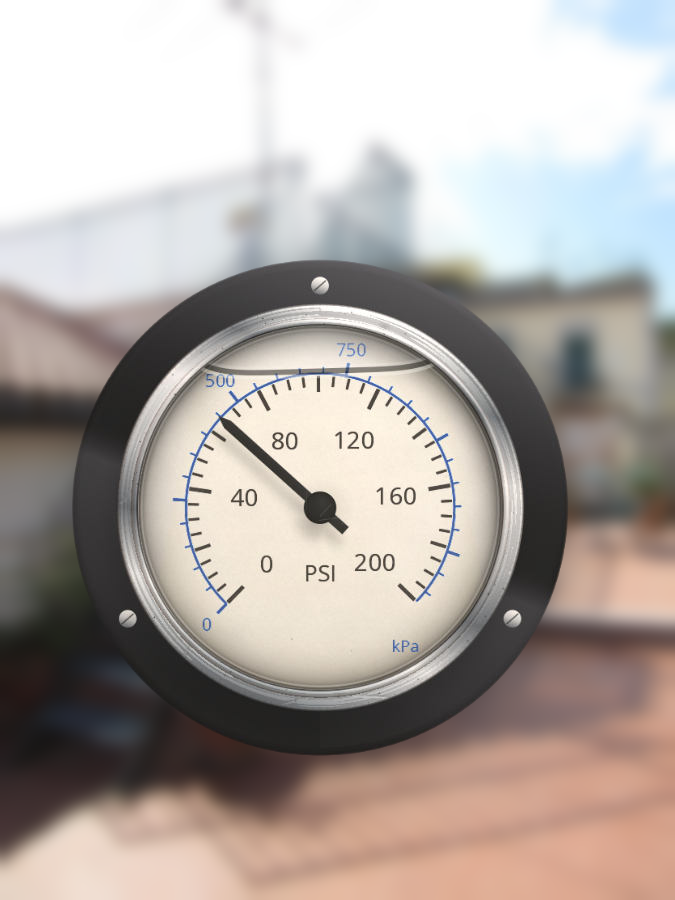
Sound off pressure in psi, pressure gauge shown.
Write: 65 psi
